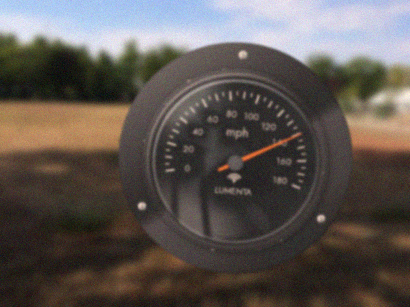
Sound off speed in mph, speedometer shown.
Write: 140 mph
